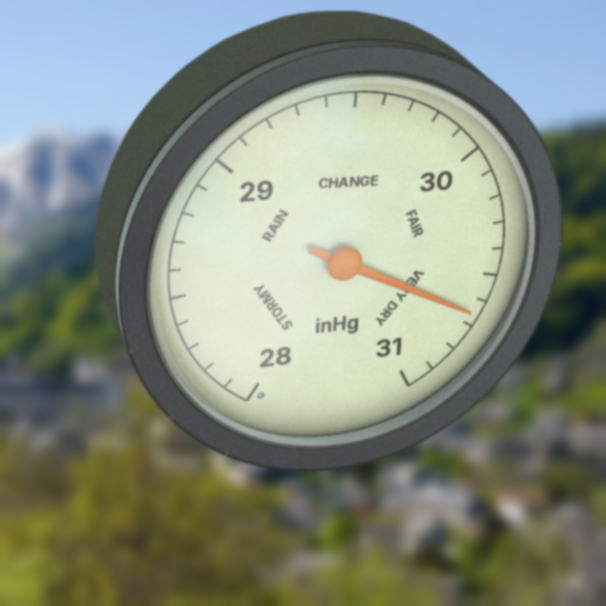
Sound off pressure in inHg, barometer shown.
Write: 30.65 inHg
